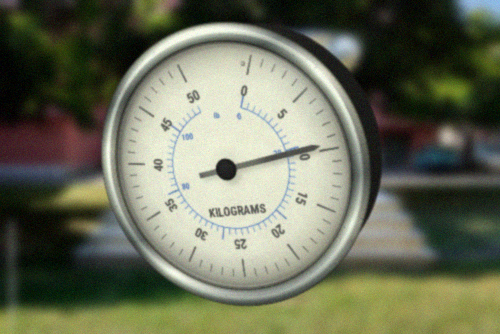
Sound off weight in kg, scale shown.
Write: 9.5 kg
